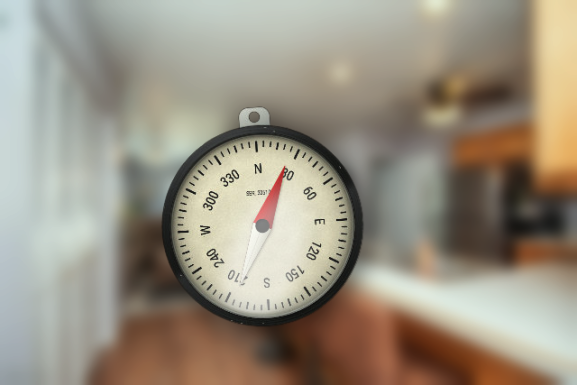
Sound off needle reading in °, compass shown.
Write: 25 °
